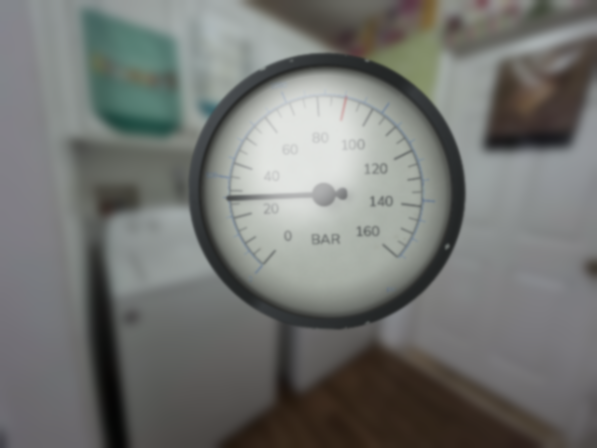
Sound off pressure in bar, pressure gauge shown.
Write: 27.5 bar
